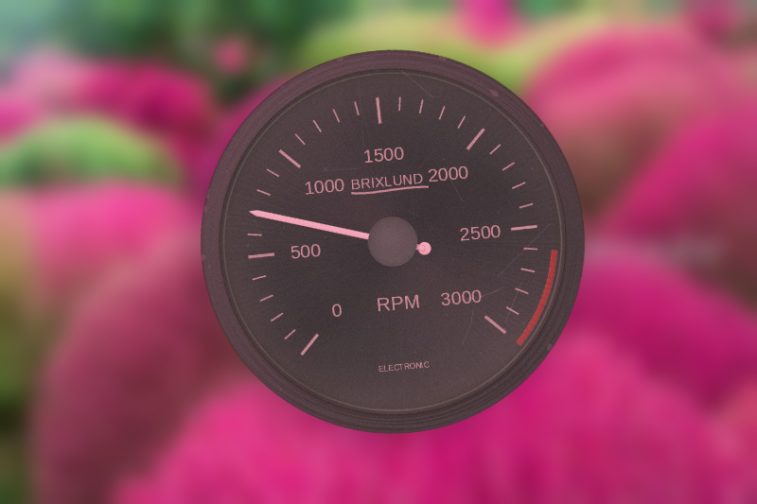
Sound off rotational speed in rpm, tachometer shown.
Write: 700 rpm
